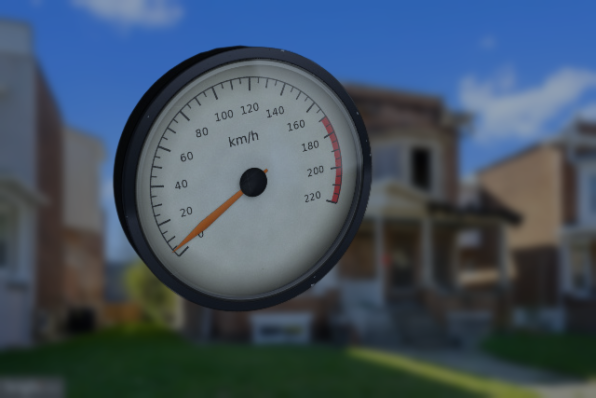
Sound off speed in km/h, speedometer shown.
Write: 5 km/h
